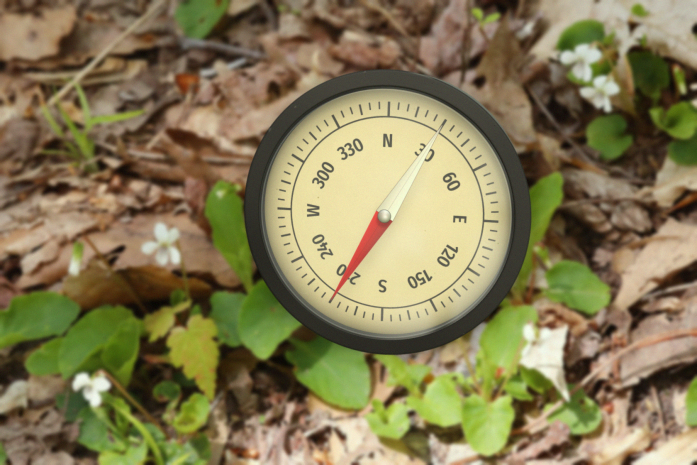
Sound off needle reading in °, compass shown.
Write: 210 °
